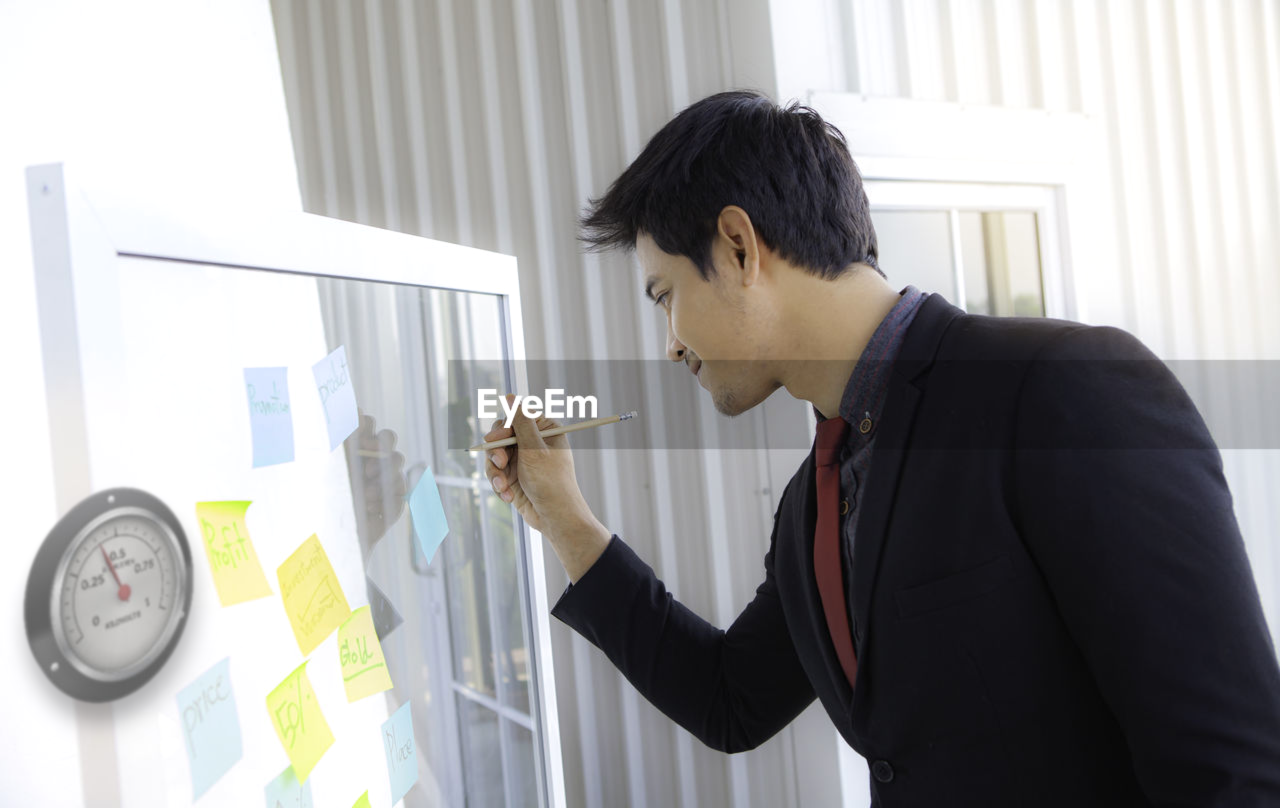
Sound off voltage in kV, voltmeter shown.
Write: 0.4 kV
